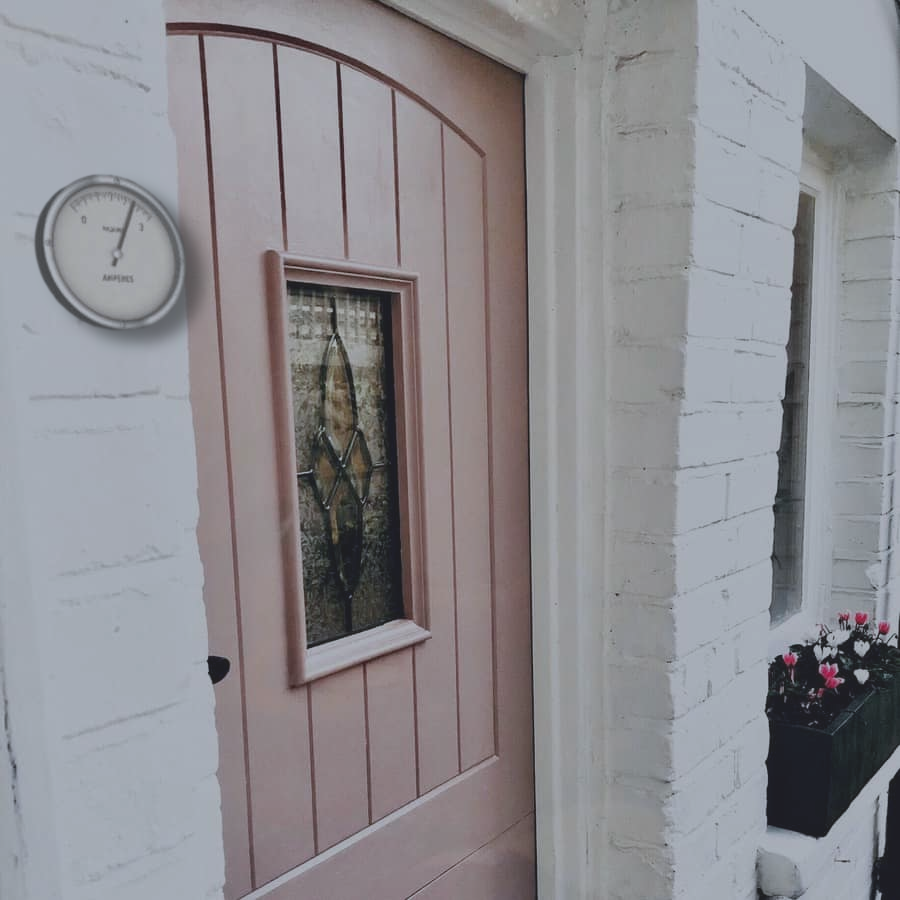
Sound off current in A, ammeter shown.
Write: 2.25 A
